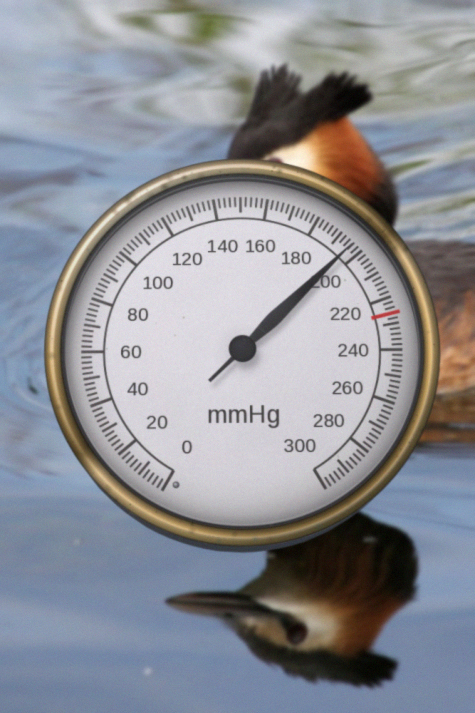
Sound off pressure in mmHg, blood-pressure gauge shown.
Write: 196 mmHg
